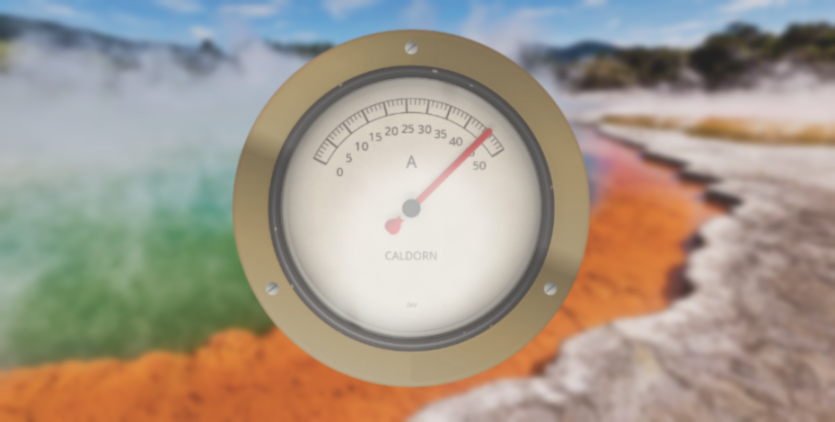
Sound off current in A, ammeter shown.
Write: 45 A
